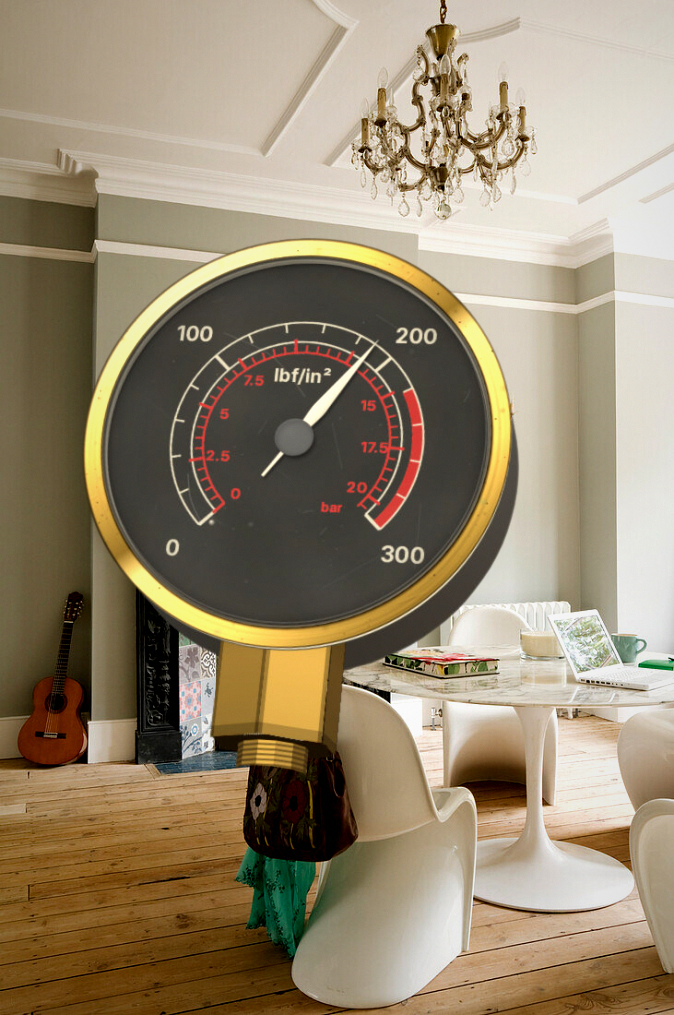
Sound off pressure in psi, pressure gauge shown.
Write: 190 psi
